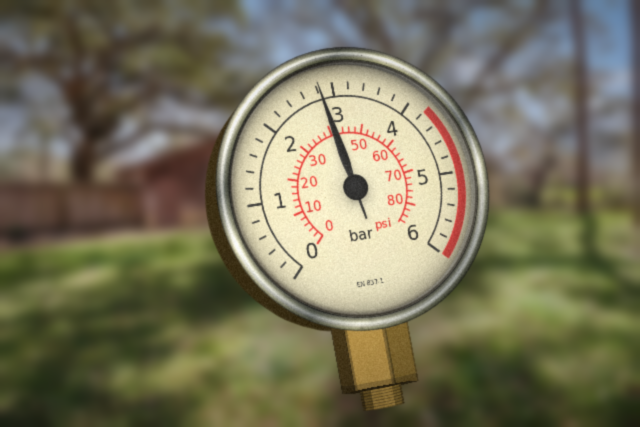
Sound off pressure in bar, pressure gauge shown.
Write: 2.8 bar
